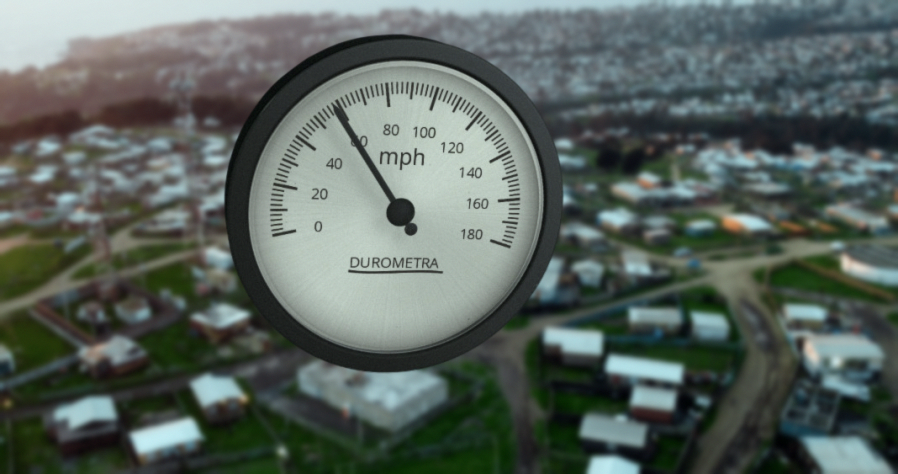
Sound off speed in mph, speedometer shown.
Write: 58 mph
